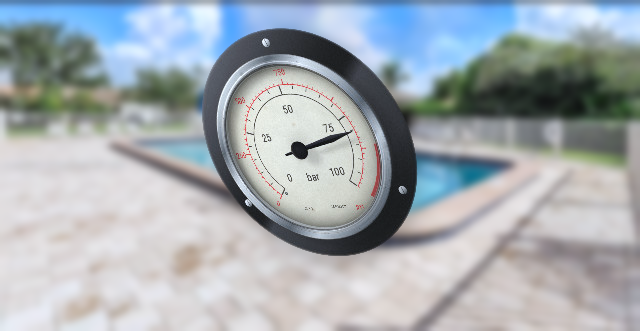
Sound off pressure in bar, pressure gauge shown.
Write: 80 bar
